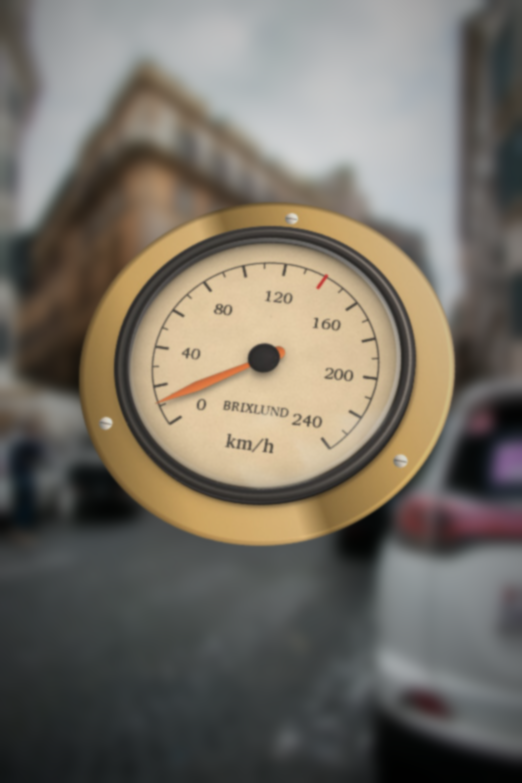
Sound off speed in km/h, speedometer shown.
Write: 10 km/h
